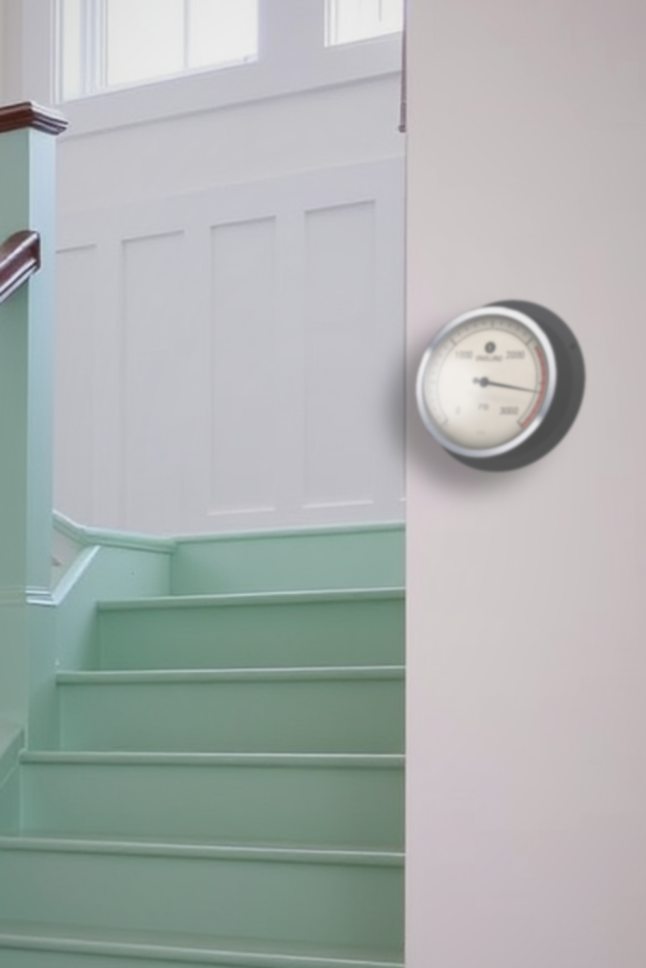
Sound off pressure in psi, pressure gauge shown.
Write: 2600 psi
